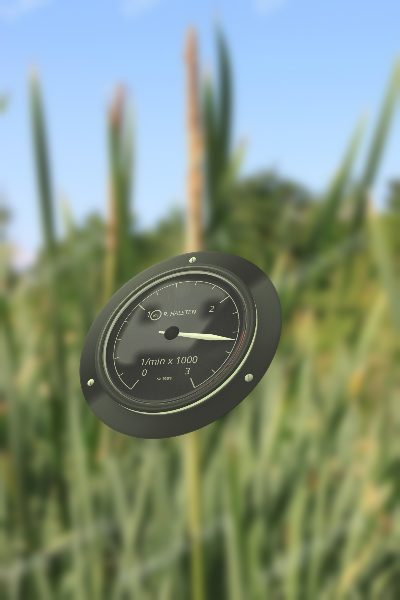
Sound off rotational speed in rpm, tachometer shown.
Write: 2500 rpm
